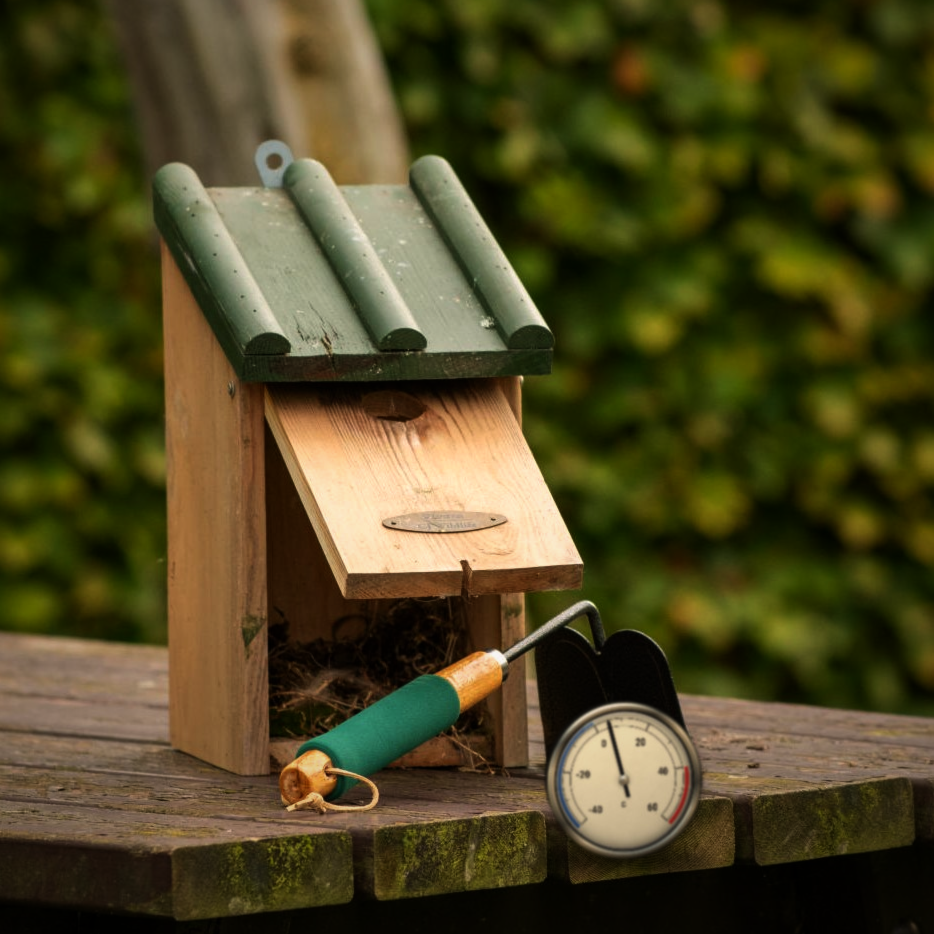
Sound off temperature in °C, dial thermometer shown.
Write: 5 °C
